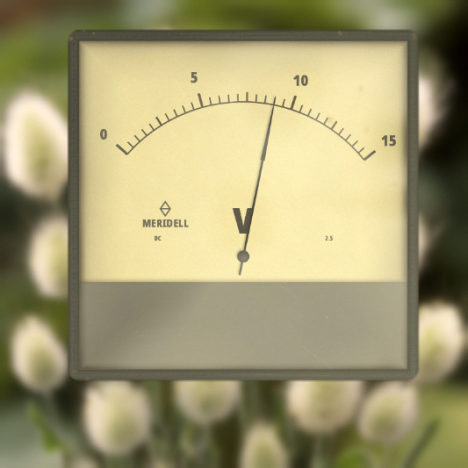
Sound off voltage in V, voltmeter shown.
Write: 9 V
